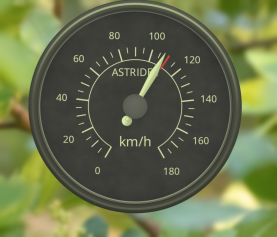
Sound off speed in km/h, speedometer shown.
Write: 107.5 km/h
